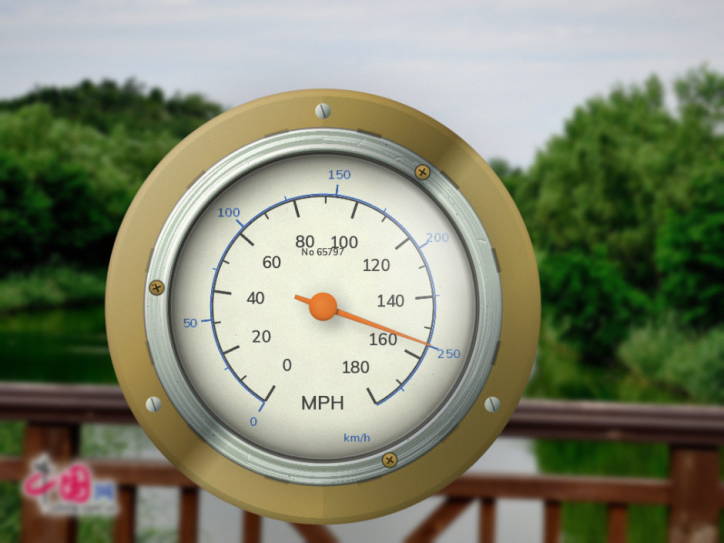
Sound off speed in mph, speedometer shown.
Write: 155 mph
